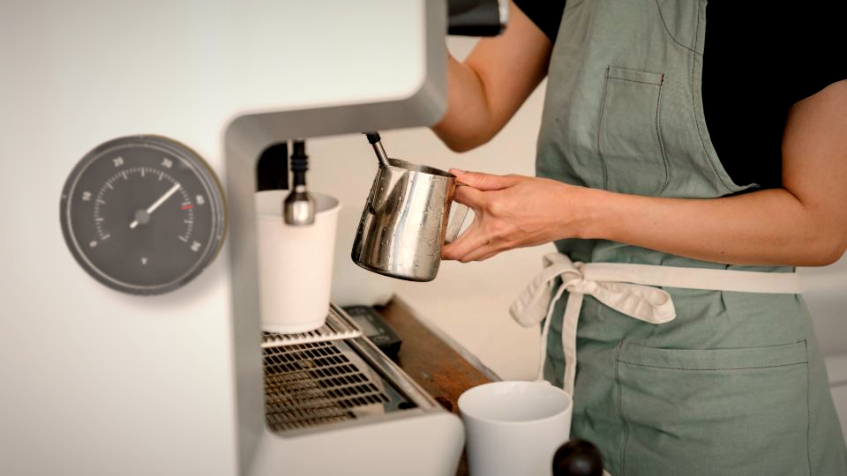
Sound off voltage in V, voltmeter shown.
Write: 35 V
